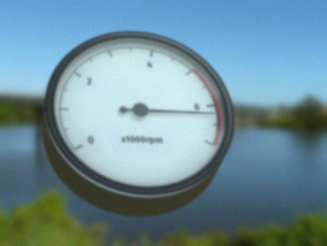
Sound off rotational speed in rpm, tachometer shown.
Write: 6250 rpm
